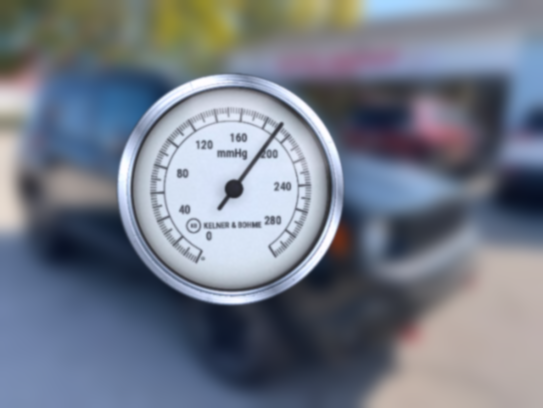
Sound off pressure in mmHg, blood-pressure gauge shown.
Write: 190 mmHg
